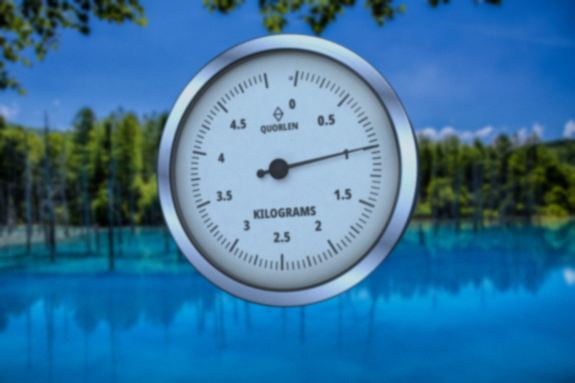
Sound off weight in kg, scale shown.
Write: 1 kg
